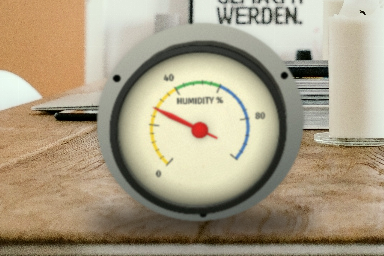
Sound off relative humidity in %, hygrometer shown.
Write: 28 %
